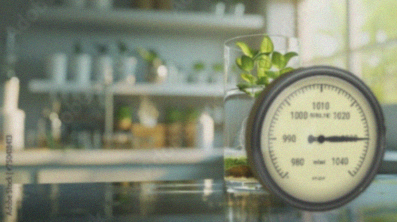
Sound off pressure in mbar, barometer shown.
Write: 1030 mbar
